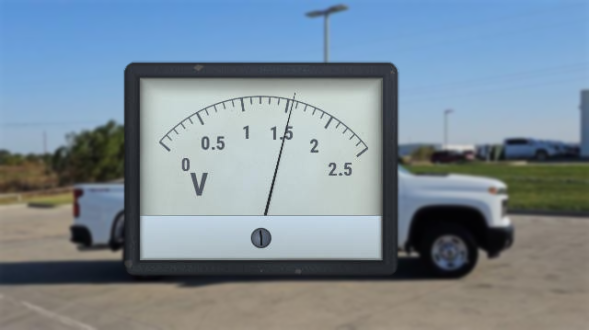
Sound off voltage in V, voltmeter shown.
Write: 1.55 V
